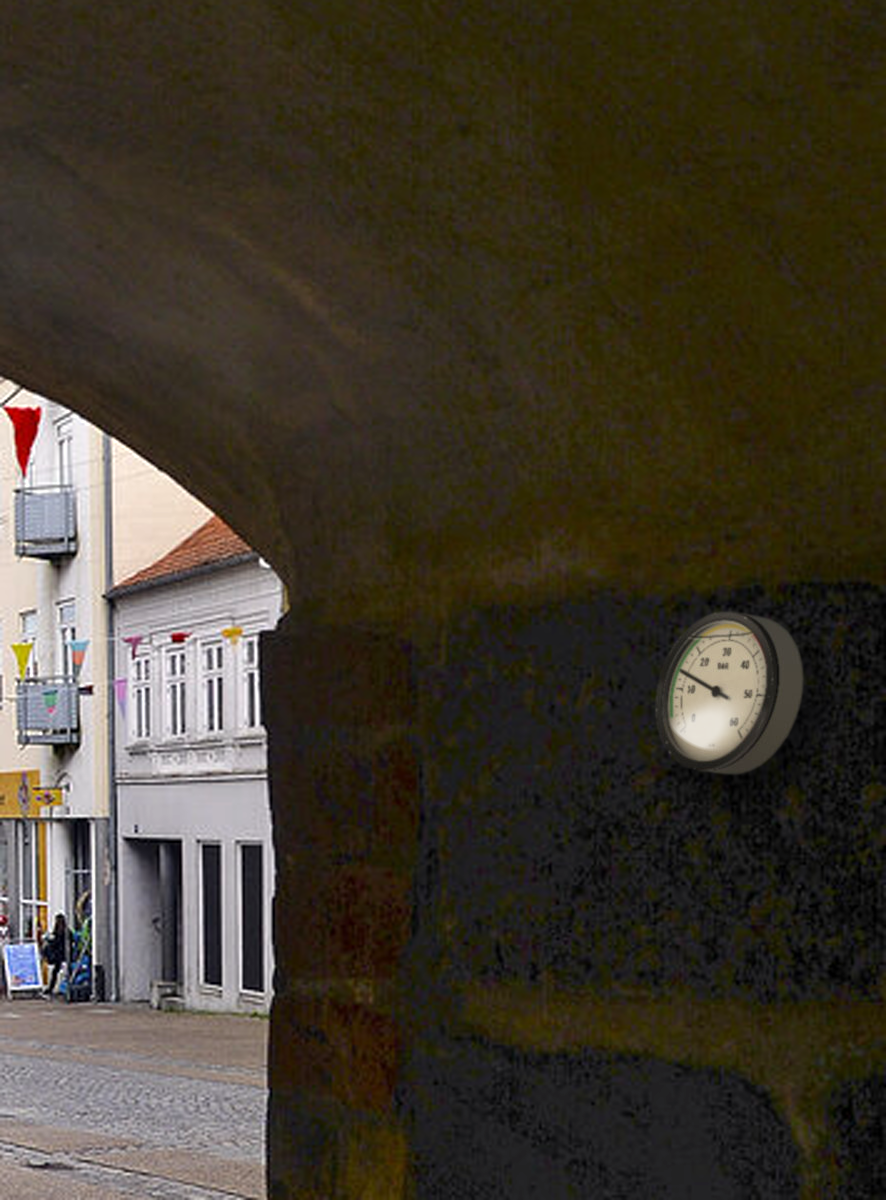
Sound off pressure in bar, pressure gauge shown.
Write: 14 bar
